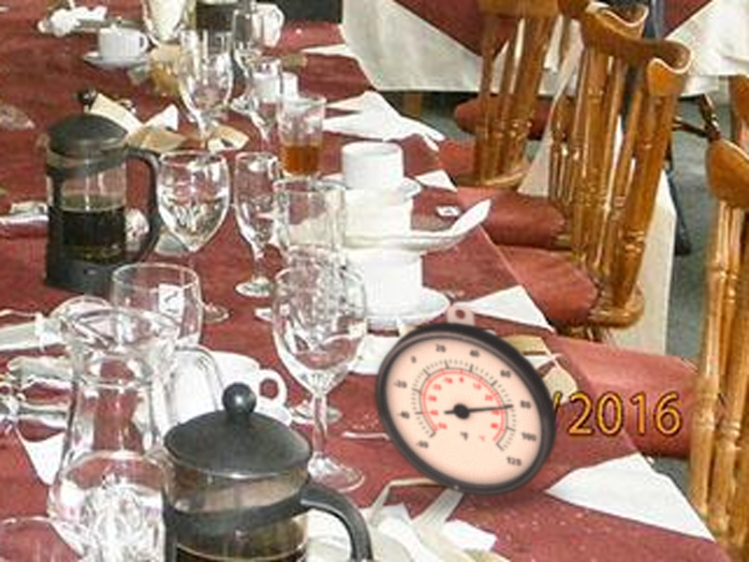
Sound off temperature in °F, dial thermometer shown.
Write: 80 °F
